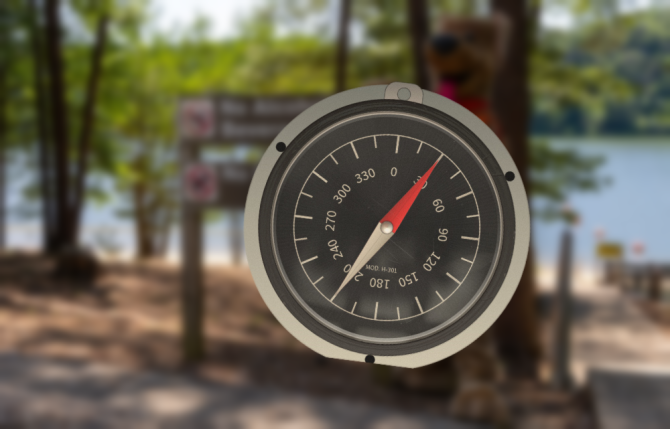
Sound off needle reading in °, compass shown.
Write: 30 °
